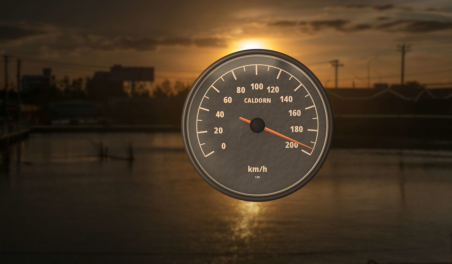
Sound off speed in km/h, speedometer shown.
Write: 195 km/h
